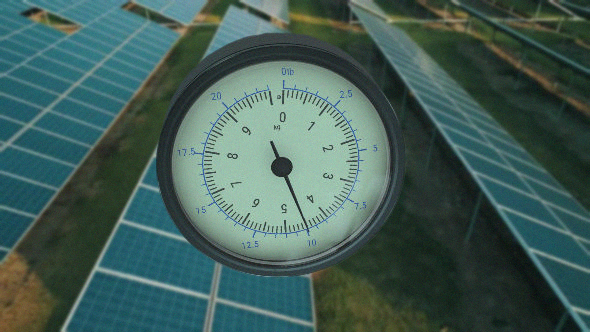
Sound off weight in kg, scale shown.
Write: 4.5 kg
